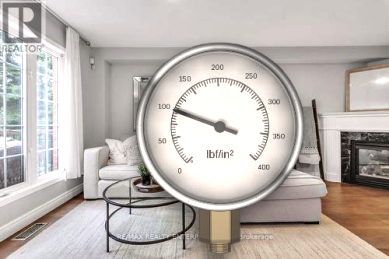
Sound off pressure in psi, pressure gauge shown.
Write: 100 psi
